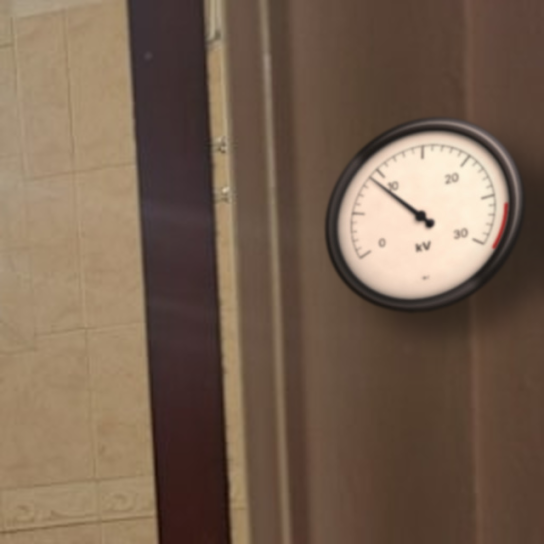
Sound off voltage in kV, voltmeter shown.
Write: 9 kV
